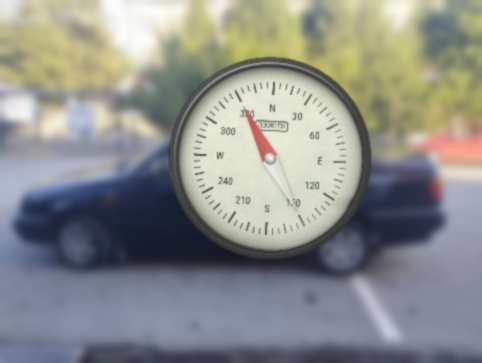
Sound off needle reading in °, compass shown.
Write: 330 °
